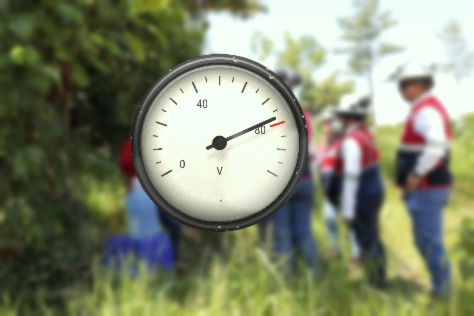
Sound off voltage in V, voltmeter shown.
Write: 77.5 V
